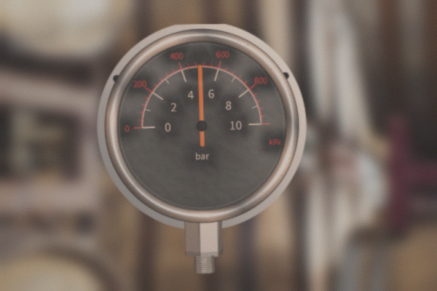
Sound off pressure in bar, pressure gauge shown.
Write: 5 bar
